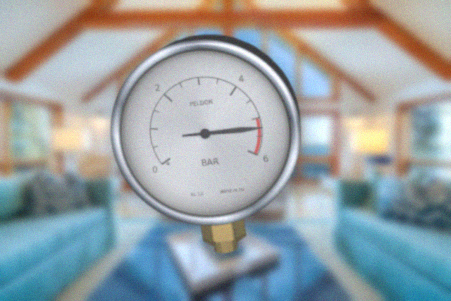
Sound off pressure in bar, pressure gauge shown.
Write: 5.25 bar
